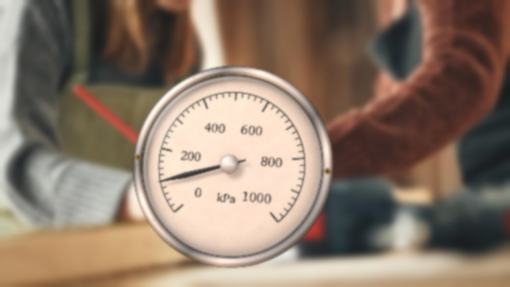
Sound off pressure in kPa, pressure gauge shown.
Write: 100 kPa
